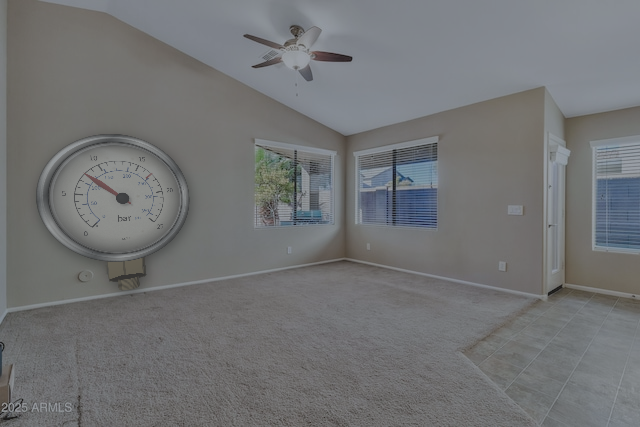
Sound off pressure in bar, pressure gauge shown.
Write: 8 bar
